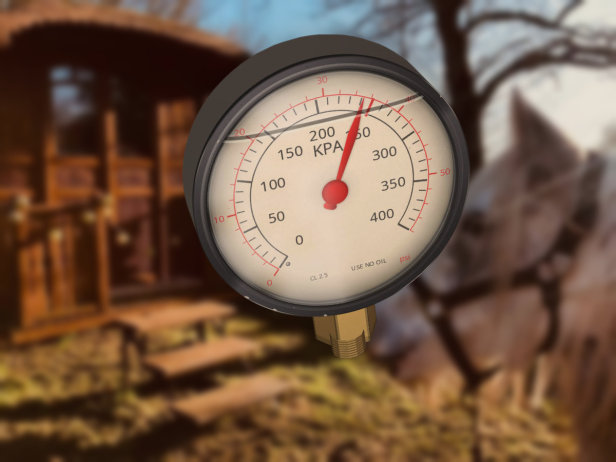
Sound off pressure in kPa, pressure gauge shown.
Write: 240 kPa
